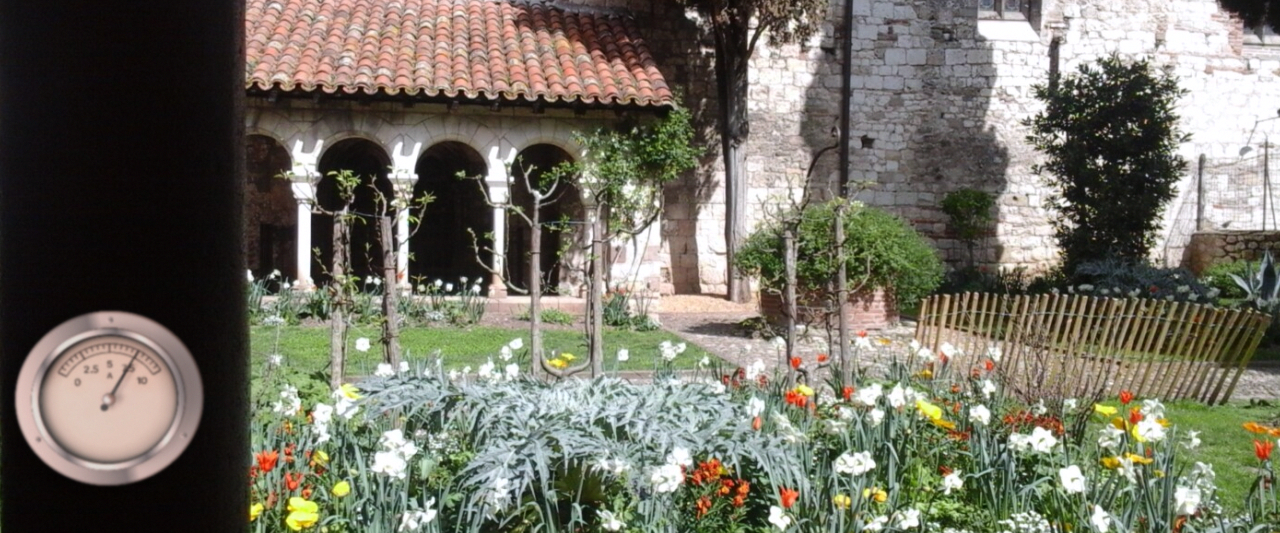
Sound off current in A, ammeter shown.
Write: 7.5 A
